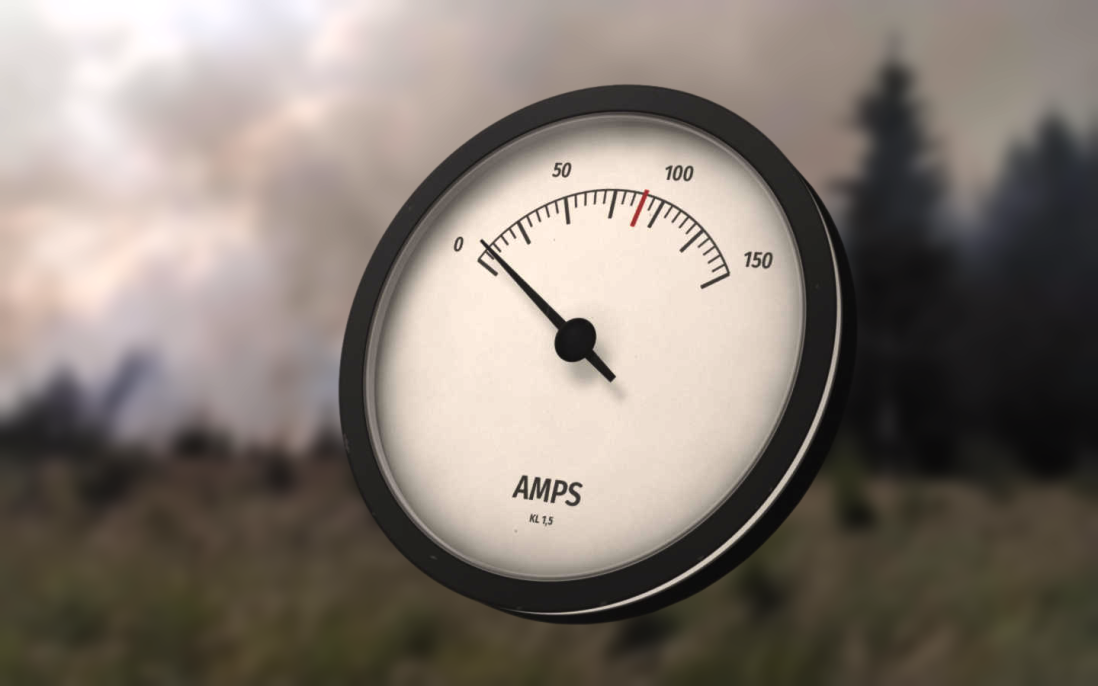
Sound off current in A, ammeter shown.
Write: 7.5 A
